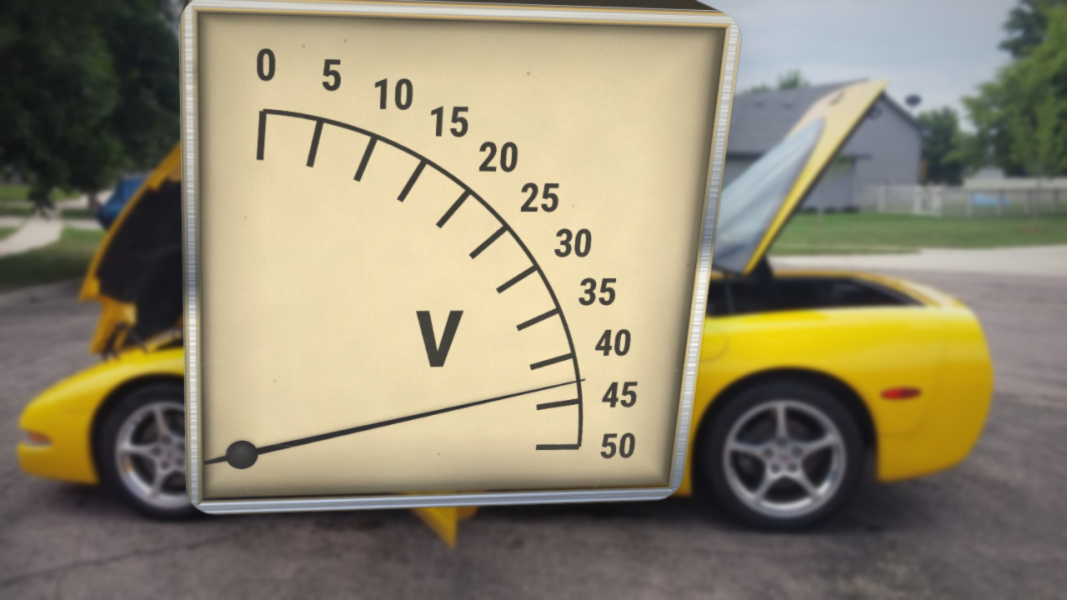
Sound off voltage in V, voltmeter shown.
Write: 42.5 V
